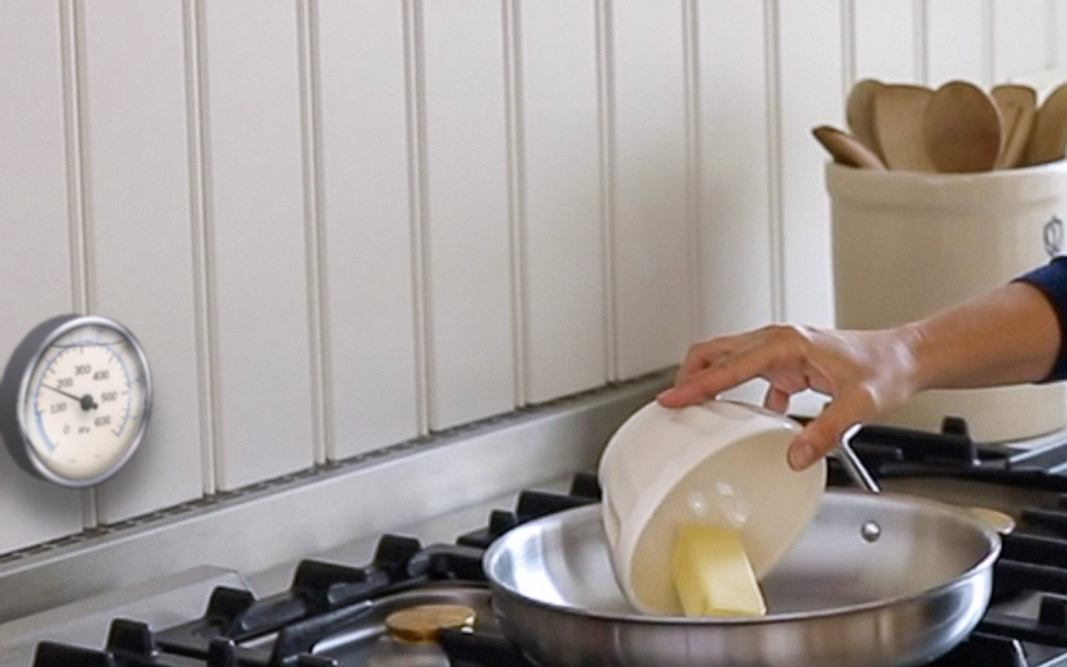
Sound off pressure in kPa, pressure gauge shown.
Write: 160 kPa
